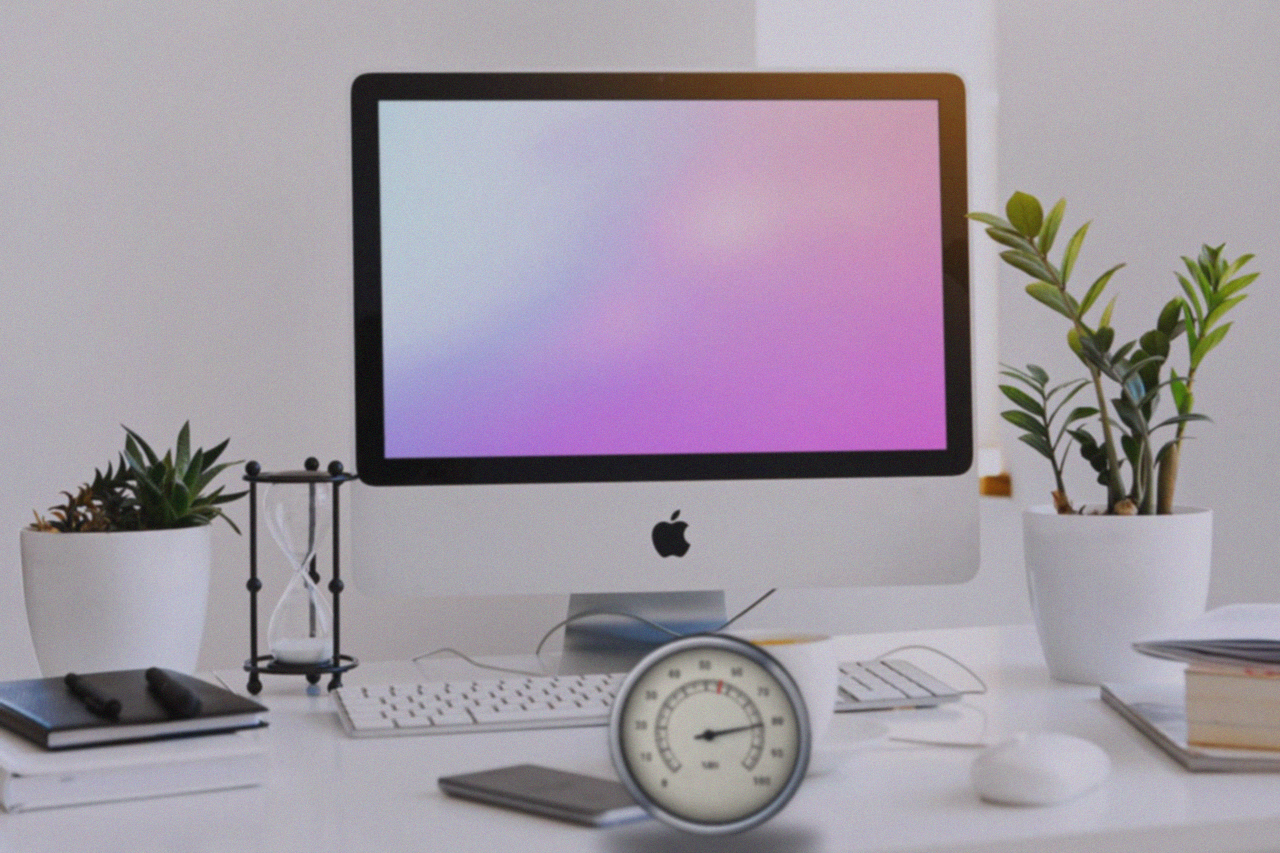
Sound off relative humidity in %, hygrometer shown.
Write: 80 %
